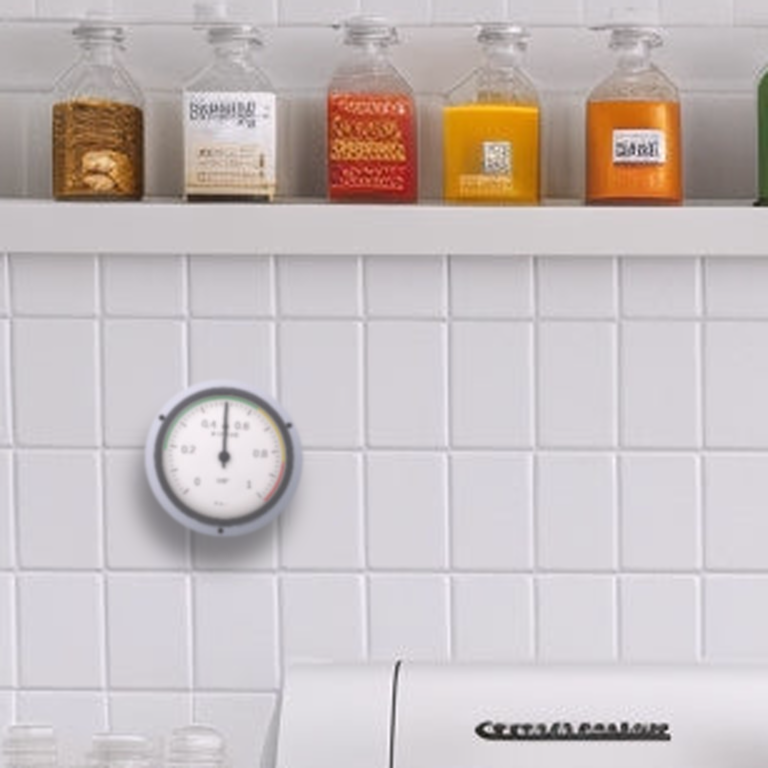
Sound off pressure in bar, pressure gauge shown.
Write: 0.5 bar
